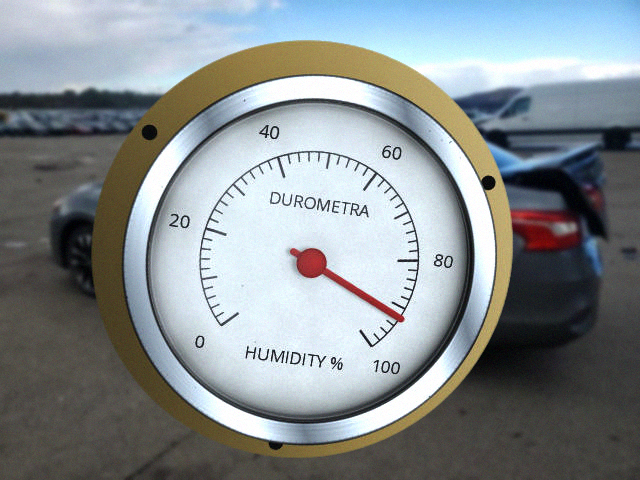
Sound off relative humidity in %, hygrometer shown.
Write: 92 %
